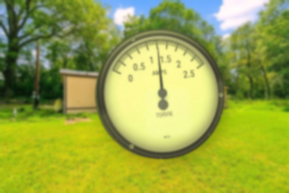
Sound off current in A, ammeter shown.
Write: 1.25 A
